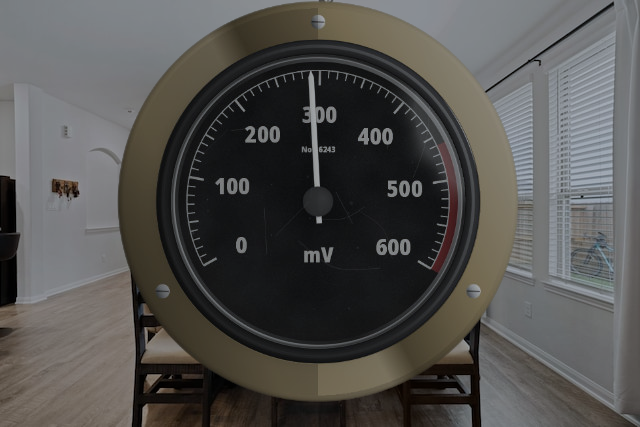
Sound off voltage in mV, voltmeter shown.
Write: 290 mV
